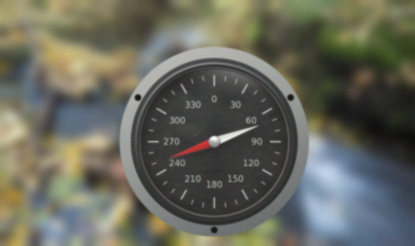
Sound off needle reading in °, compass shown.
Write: 250 °
